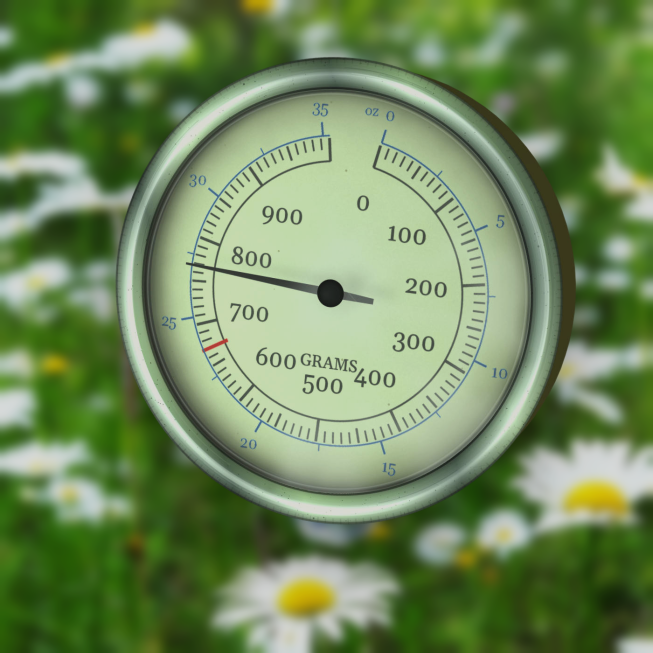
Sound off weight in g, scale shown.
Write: 770 g
